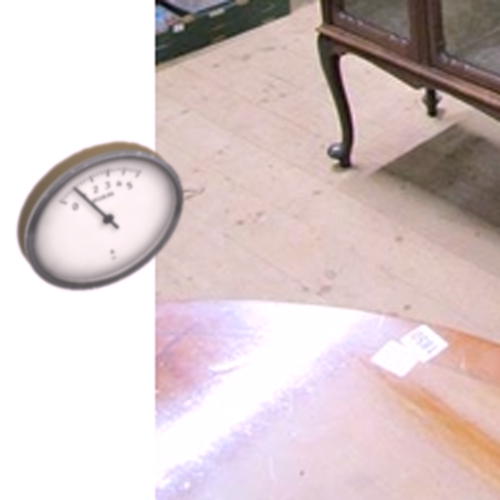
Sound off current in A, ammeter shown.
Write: 1 A
